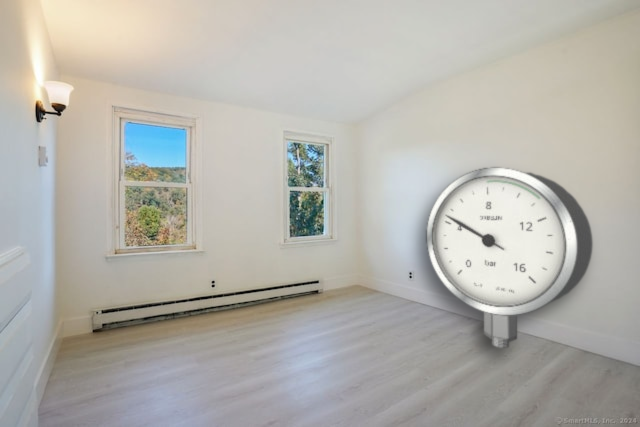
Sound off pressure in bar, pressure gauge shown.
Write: 4.5 bar
